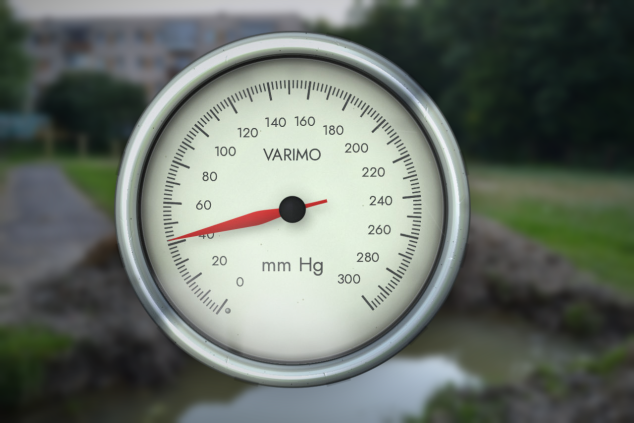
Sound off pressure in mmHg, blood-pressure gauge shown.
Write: 42 mmHg
